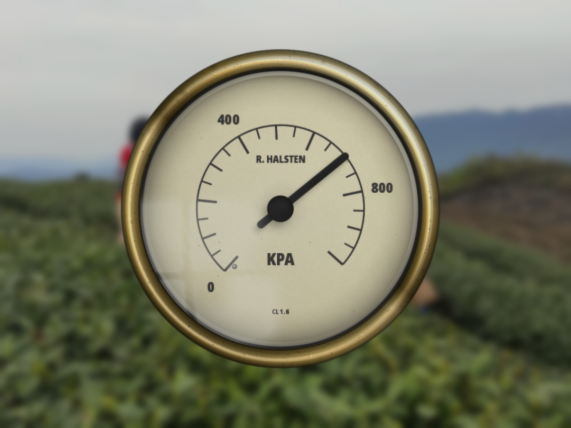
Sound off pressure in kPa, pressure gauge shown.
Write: 700 kPa
